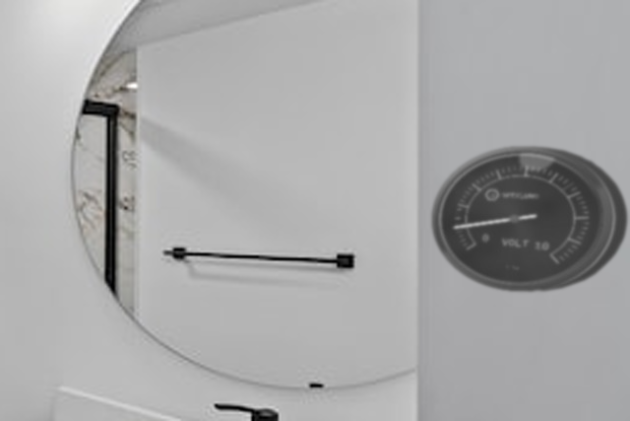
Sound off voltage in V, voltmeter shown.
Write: 1 V
